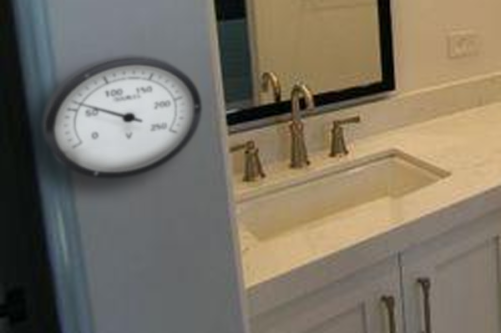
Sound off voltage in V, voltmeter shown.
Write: 60 V
